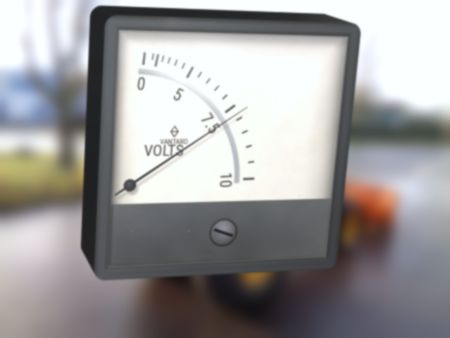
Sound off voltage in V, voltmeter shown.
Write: 7.75 V
